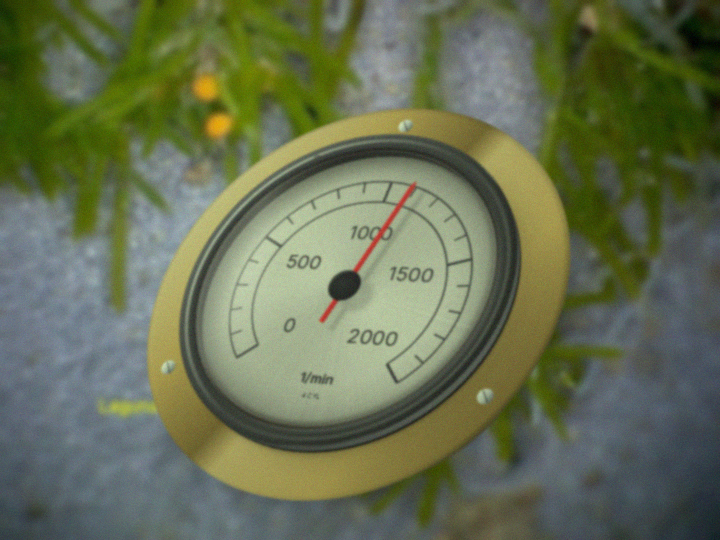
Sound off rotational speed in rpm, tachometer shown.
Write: 1100 rpm
